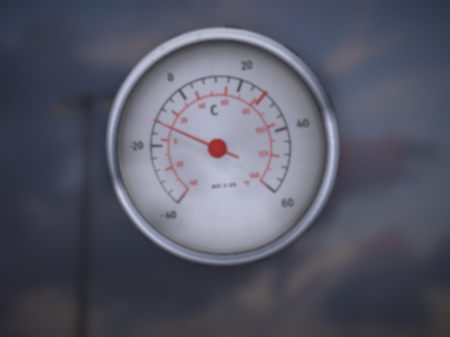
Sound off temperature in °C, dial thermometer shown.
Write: -12 °C
